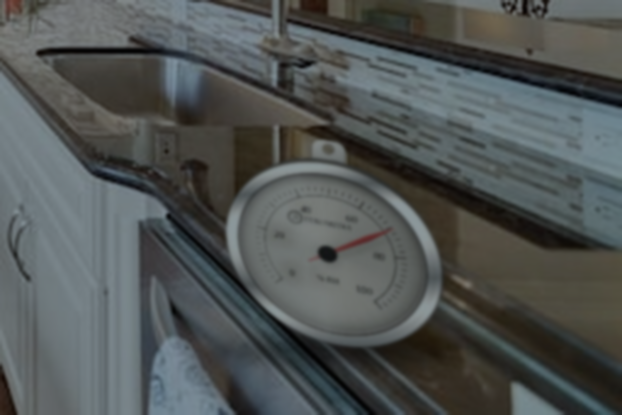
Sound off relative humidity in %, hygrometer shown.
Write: 70 %
